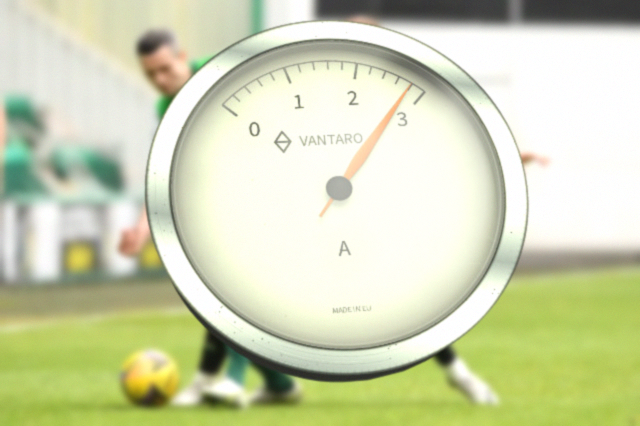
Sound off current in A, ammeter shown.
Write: 2.8 A
